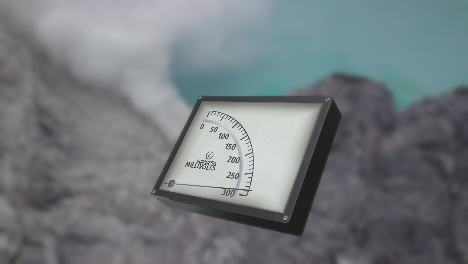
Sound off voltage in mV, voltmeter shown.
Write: 290 mV
